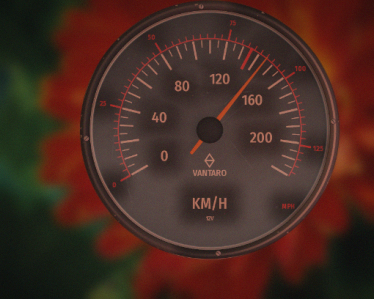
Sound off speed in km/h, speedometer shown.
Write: 145 km/h
